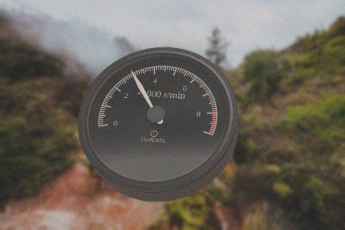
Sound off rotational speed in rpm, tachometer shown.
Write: 3000 rpm
